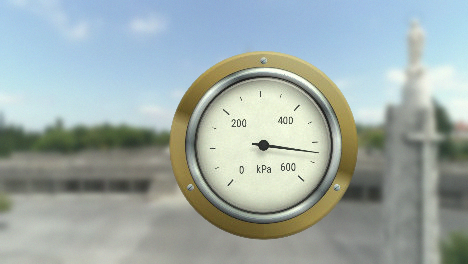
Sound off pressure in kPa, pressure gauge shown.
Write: 525 kPa
